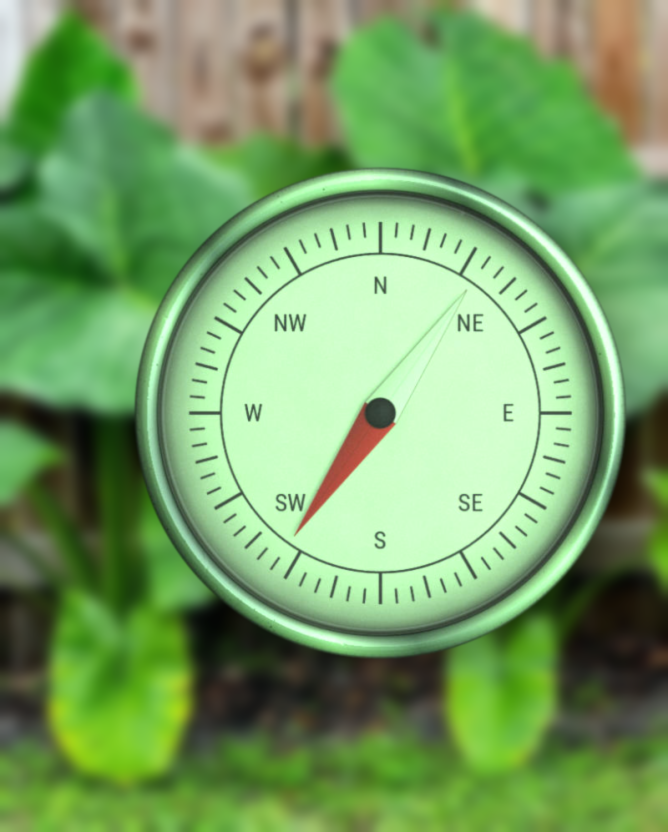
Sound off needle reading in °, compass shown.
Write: 215 °
